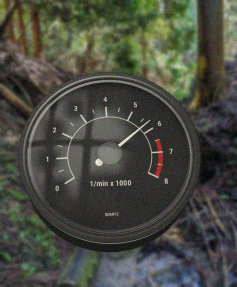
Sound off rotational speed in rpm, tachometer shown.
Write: 5750 rpm
